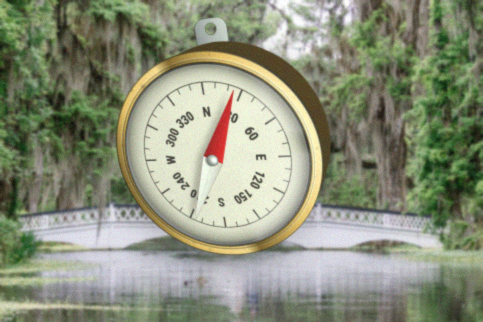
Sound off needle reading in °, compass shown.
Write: 25 °
